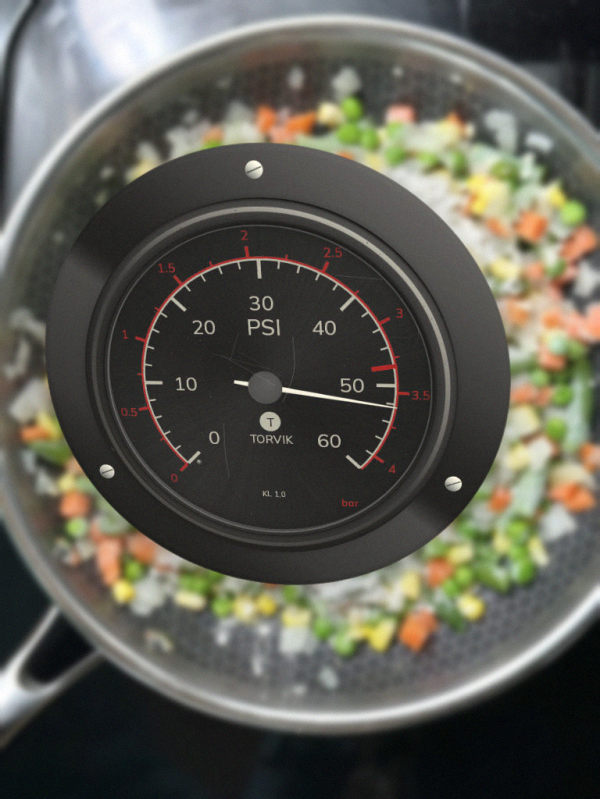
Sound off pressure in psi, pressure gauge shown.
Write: 52 psi
